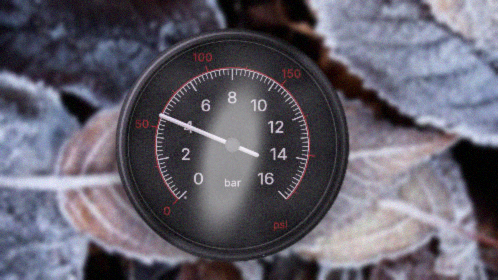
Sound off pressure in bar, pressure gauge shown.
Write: 4 bar
